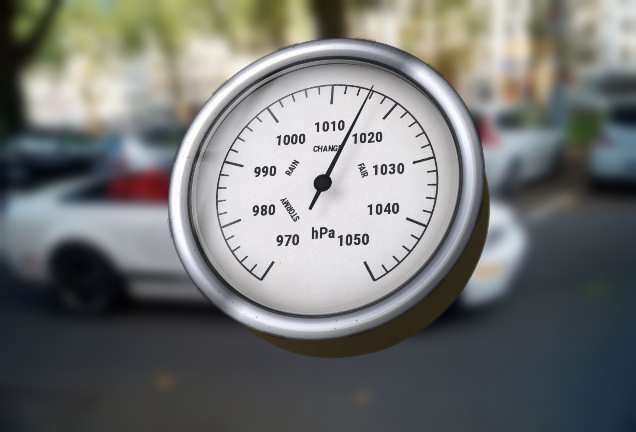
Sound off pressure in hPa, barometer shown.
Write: 1016 hPa
